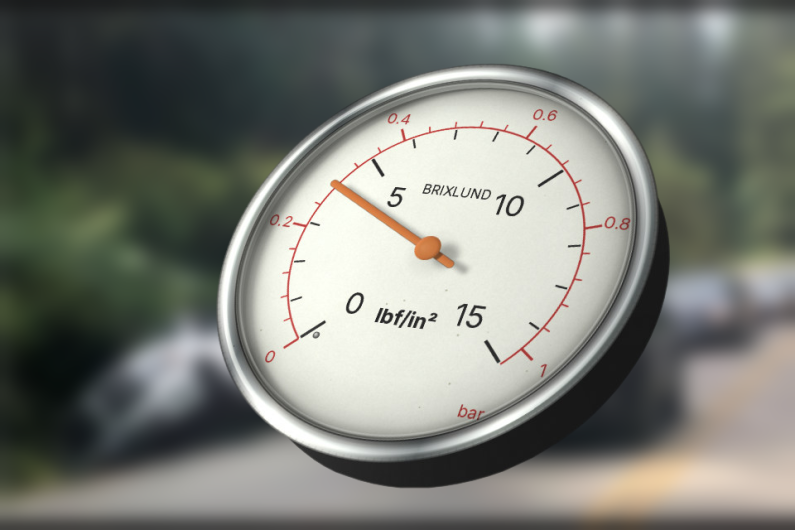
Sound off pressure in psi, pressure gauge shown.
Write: 4 psi
